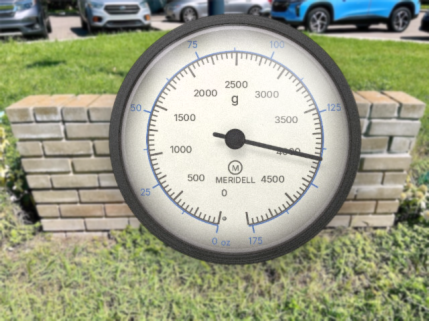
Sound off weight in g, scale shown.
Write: 4000 g
